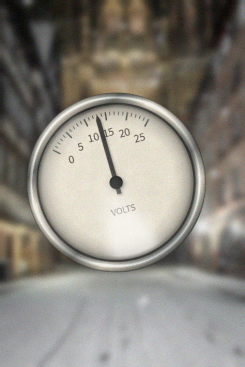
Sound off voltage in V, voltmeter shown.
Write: 13 V
